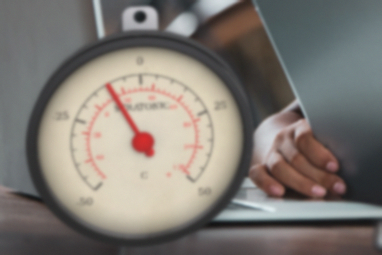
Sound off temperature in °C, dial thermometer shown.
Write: -10 °C
